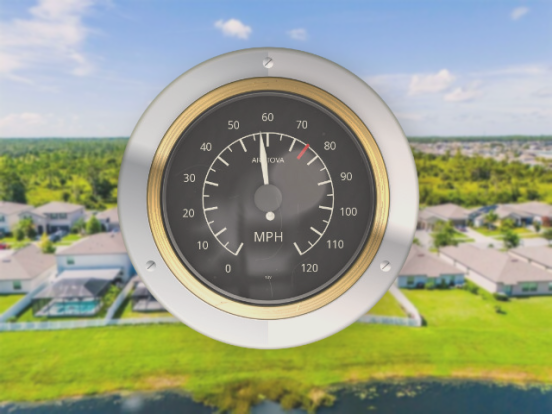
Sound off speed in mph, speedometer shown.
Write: 57.5 mph
